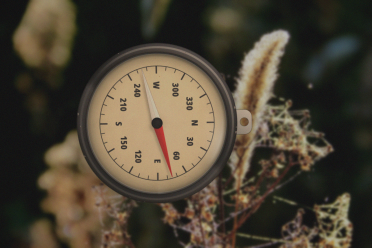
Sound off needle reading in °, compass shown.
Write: 75 °
